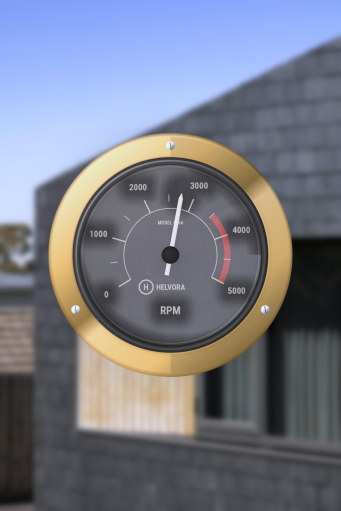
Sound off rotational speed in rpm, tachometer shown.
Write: 2750 rpm
